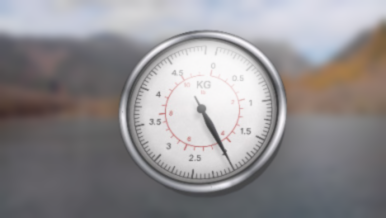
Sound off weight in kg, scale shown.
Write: 2 kg
